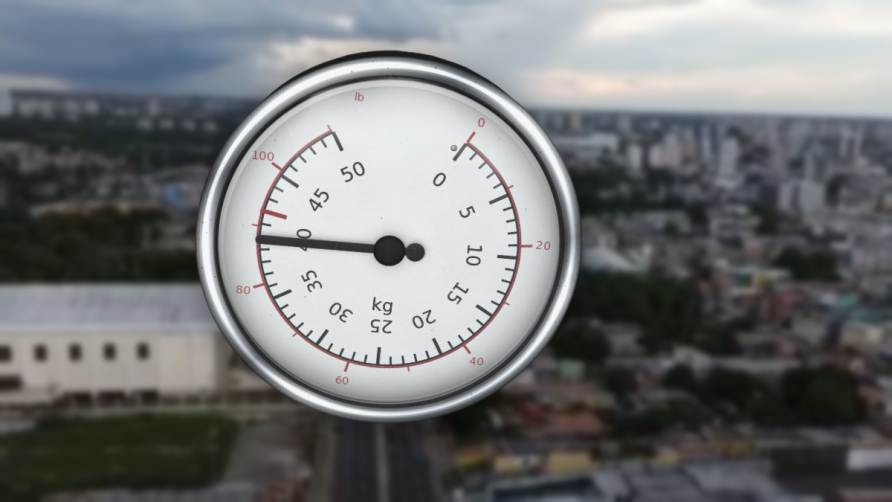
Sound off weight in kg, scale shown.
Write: 40 kg
